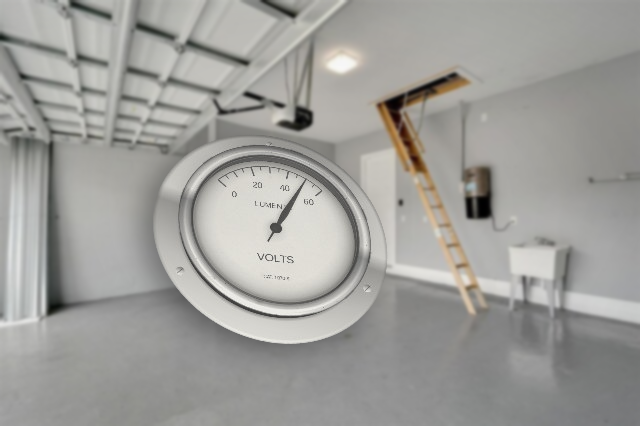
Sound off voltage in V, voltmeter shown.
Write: 50 V
